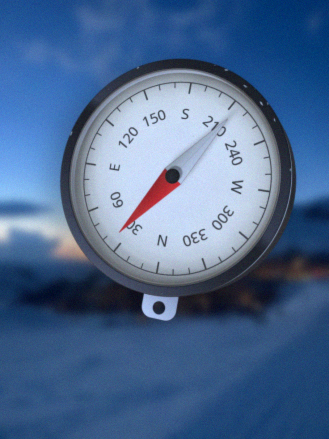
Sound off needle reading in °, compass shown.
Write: 35 °
